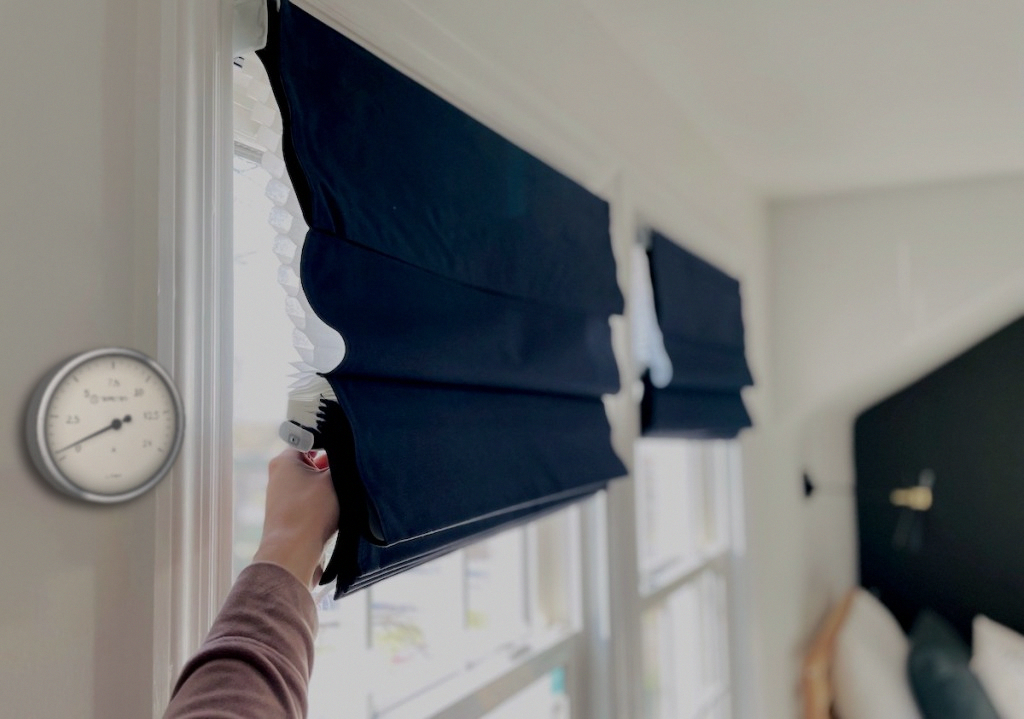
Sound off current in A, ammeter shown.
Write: 0.5 A
